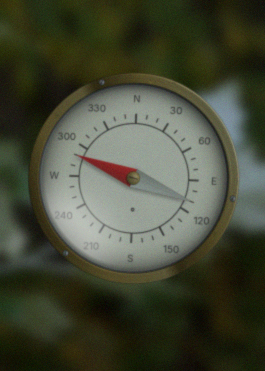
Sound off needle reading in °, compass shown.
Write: 290 °
